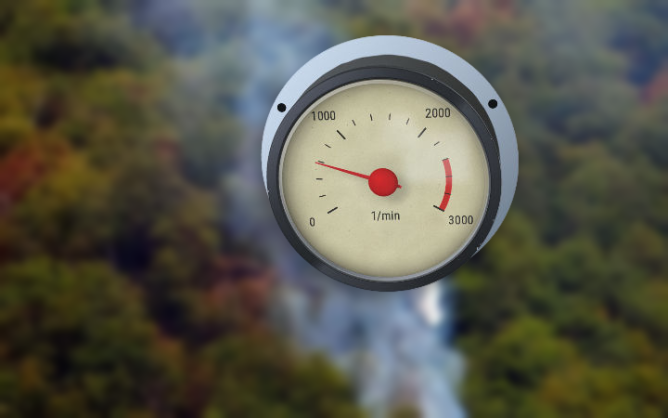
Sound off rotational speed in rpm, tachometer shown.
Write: 600 rpm
